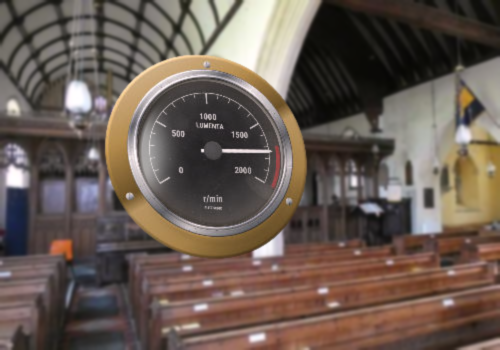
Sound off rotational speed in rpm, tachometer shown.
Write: 1750 rpm
